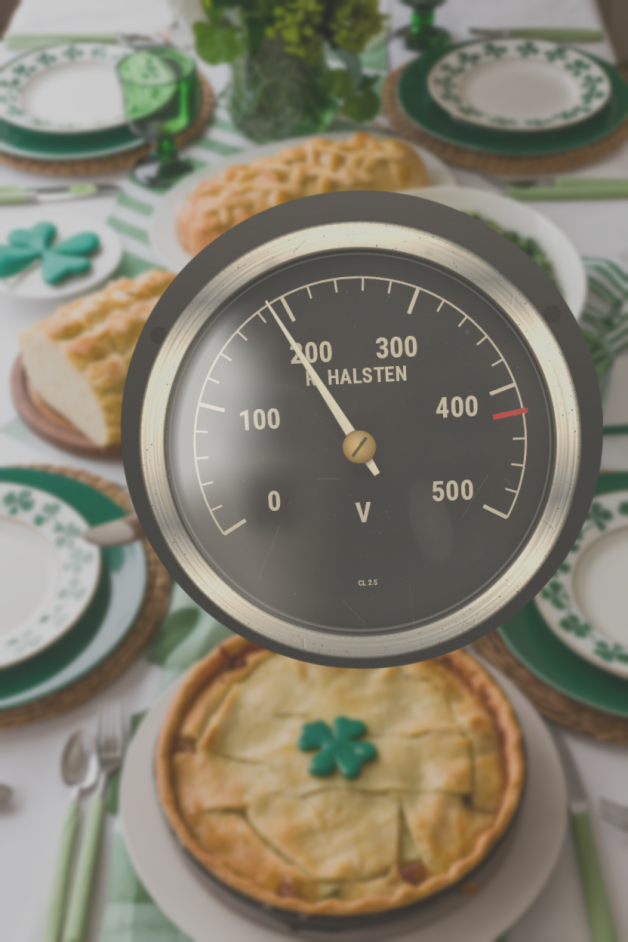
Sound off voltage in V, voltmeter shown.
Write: 190 V
